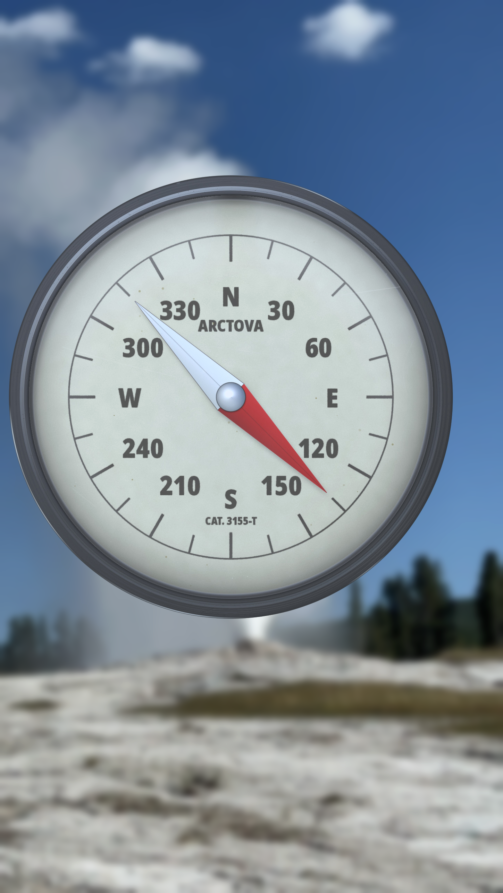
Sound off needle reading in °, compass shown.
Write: 135 °
